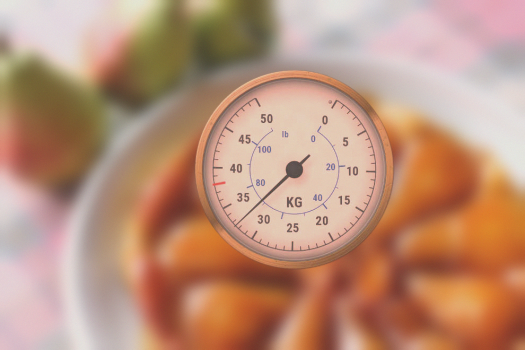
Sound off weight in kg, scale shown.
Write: 32.5 kg
